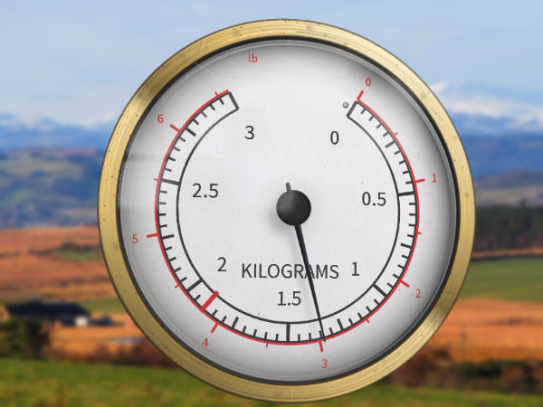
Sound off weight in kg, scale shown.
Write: 1.35 kg
